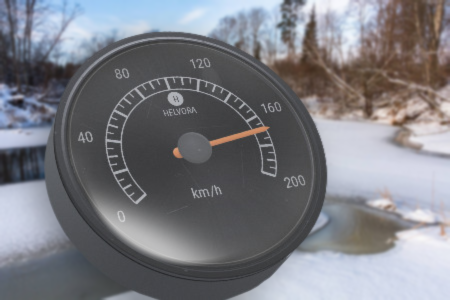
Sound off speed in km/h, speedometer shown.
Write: 170 km/h
